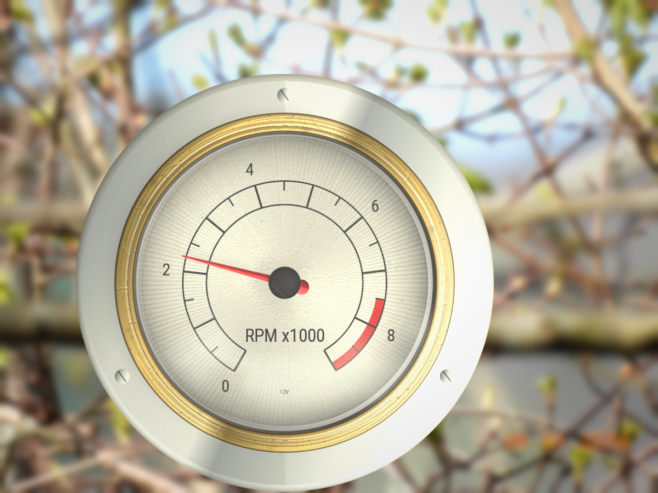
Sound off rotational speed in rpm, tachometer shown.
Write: 2250 rpm
